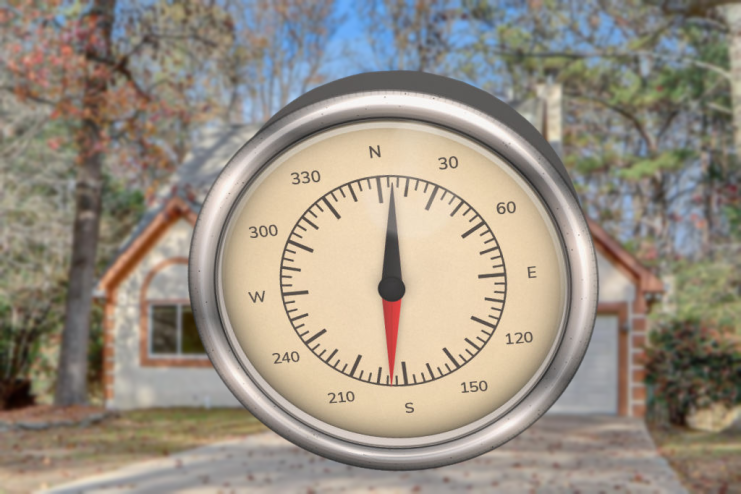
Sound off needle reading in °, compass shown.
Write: 187.5 °
